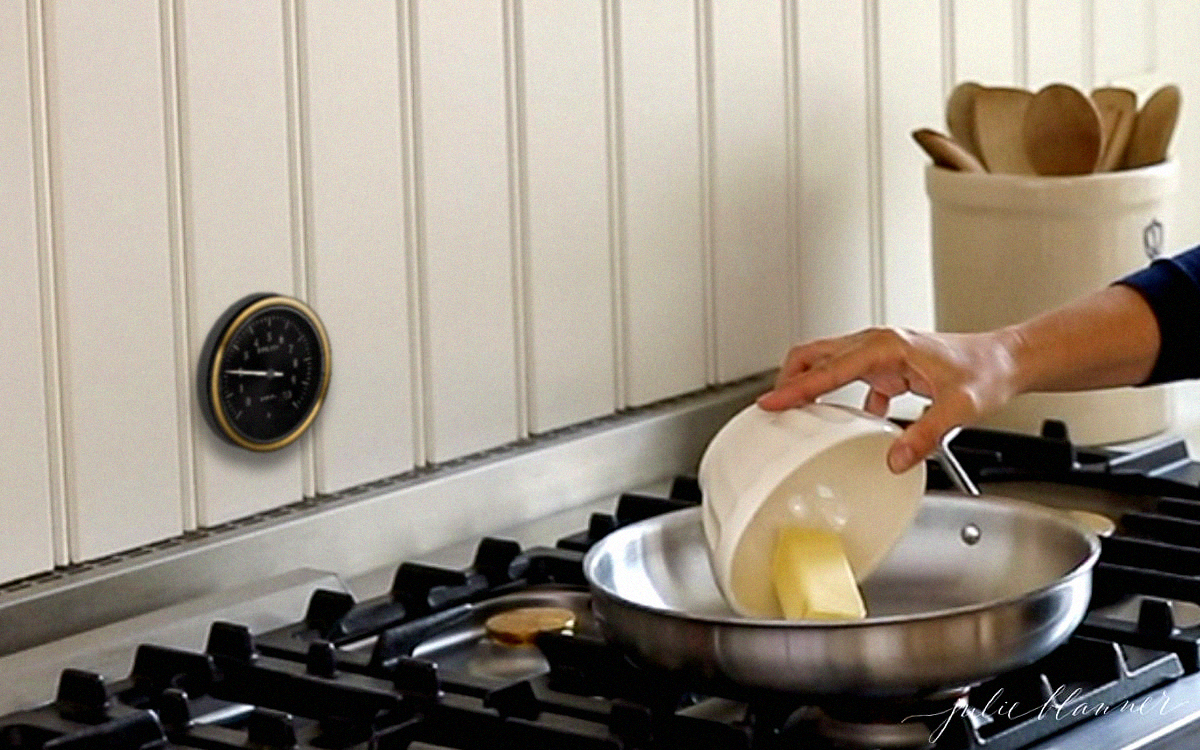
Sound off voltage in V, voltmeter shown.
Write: 2 V
